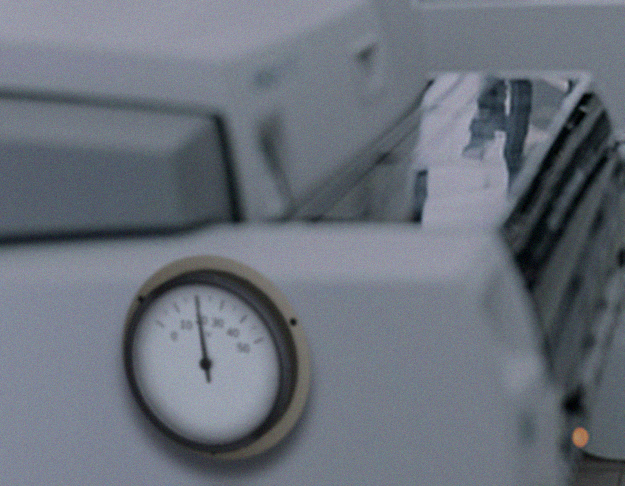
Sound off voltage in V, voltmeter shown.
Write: 20 V
